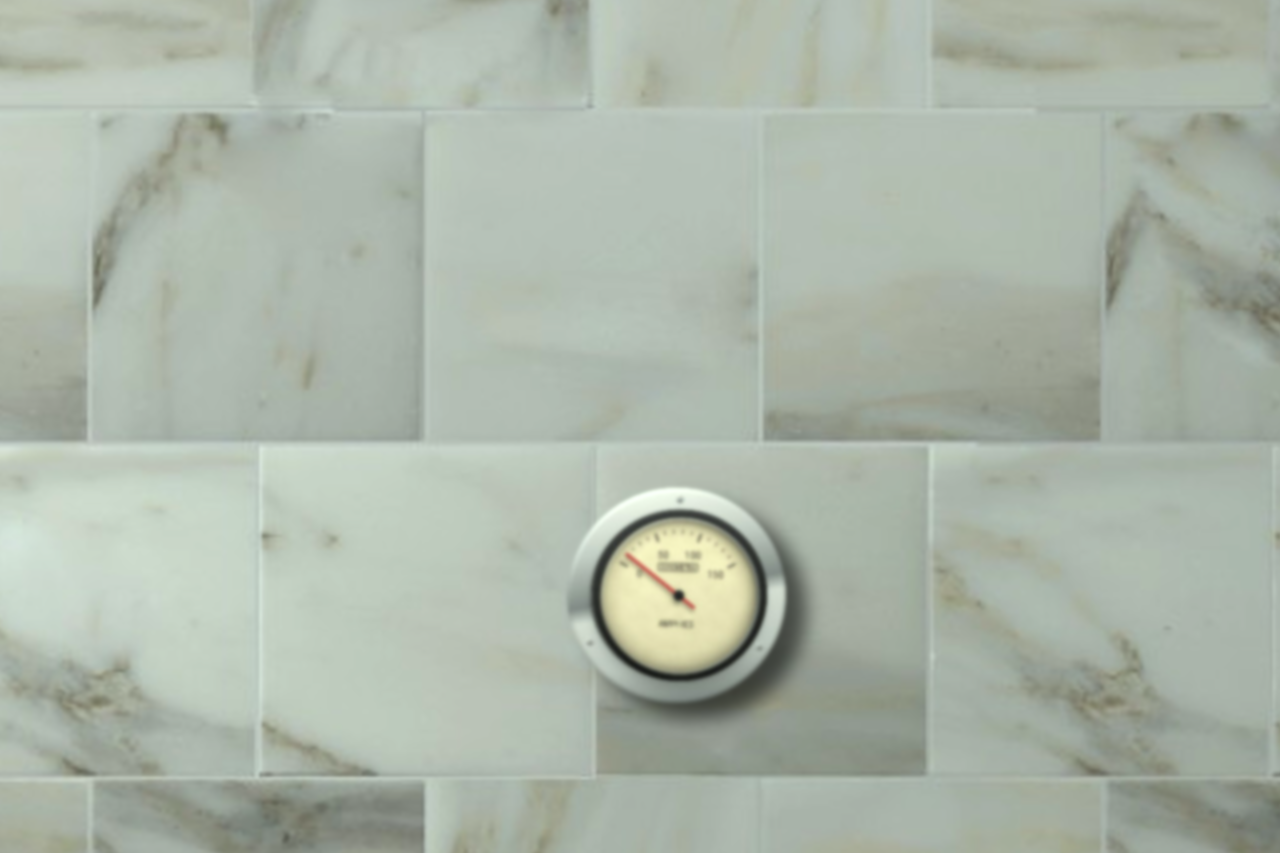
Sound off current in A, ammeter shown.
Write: 10 A
